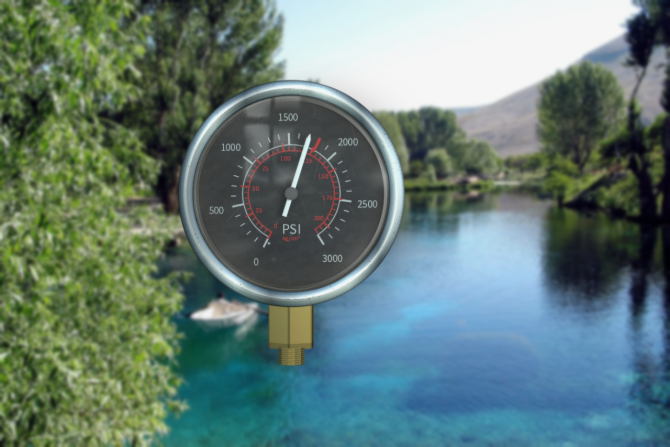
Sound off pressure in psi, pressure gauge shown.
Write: 1700 psi
